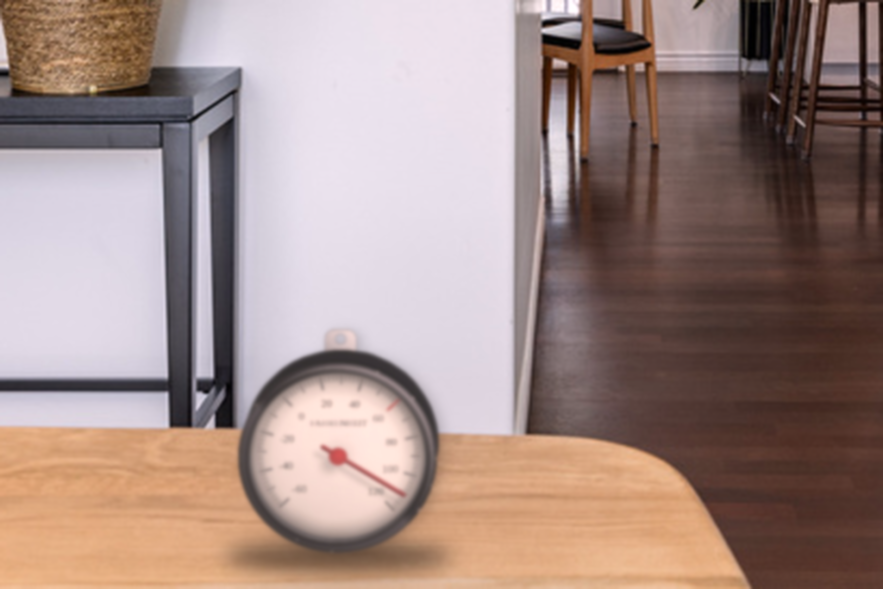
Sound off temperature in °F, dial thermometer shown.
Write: 110 °F
